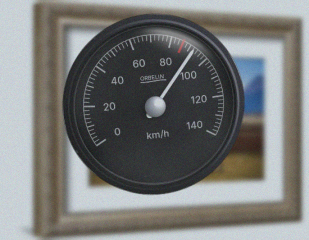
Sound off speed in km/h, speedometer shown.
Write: 92 km/h
